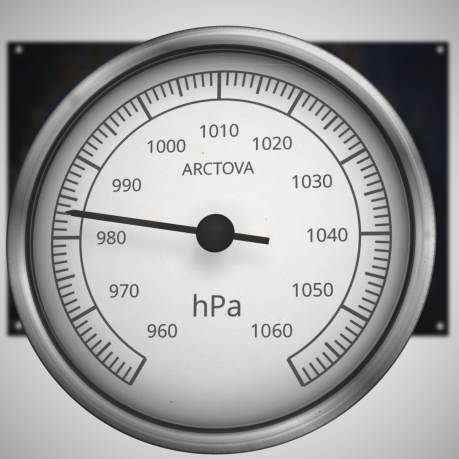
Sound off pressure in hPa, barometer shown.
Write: 983 hPa
